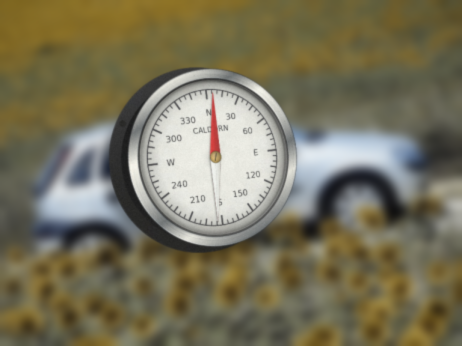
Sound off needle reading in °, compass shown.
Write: 5 °
